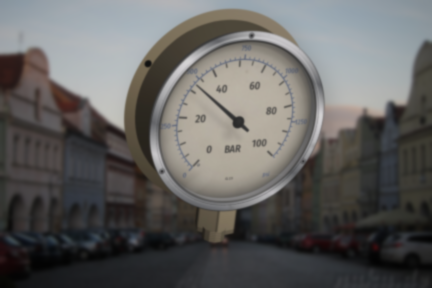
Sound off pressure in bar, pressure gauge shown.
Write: 32.5 bar
